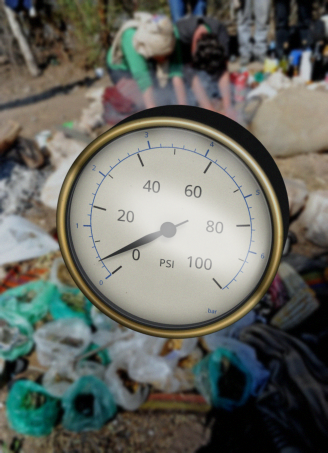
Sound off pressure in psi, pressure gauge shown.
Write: 5 psi
